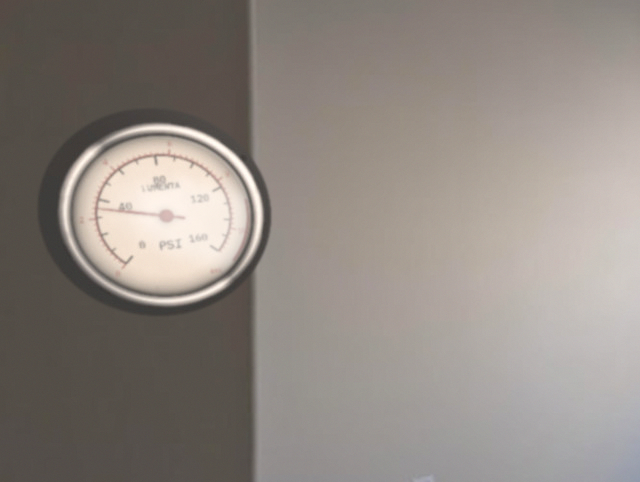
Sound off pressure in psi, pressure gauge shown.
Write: 35 psi
